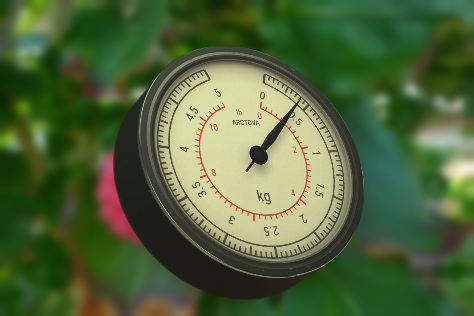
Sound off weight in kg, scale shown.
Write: 0.4 kg
